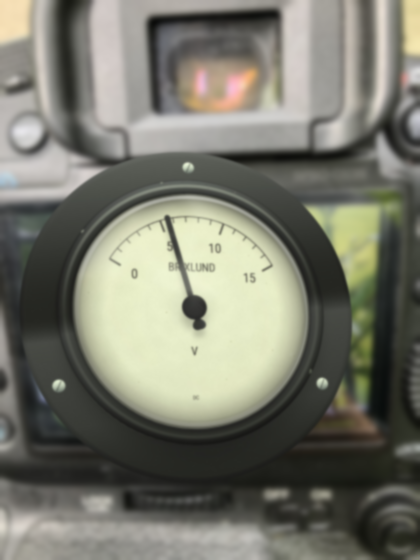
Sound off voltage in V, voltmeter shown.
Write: 5.5 V
